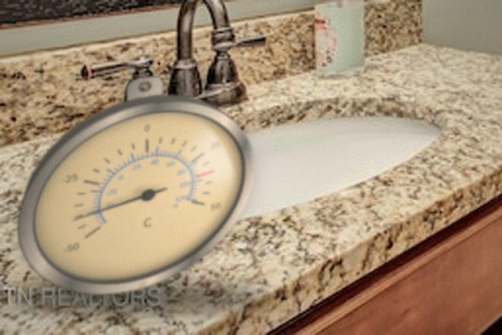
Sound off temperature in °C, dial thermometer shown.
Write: -40 °C
